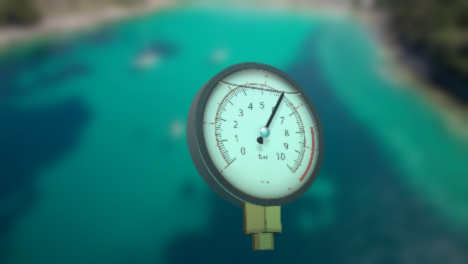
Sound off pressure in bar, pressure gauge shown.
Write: 6 bar
